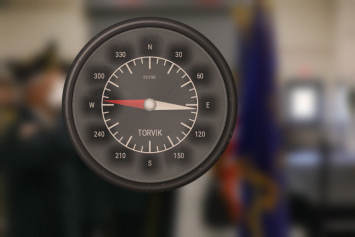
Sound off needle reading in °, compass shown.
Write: 275 °
